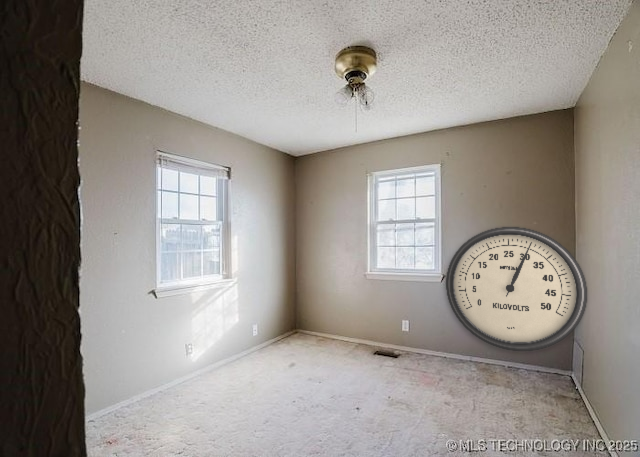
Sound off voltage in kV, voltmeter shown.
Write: 30 kV
